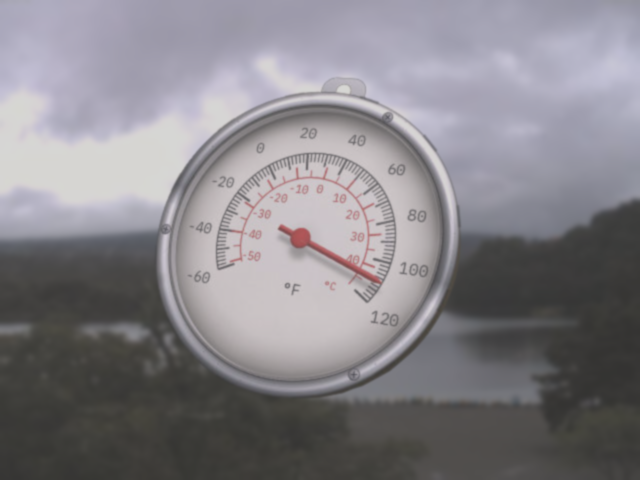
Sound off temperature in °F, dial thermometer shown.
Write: 110 °F
